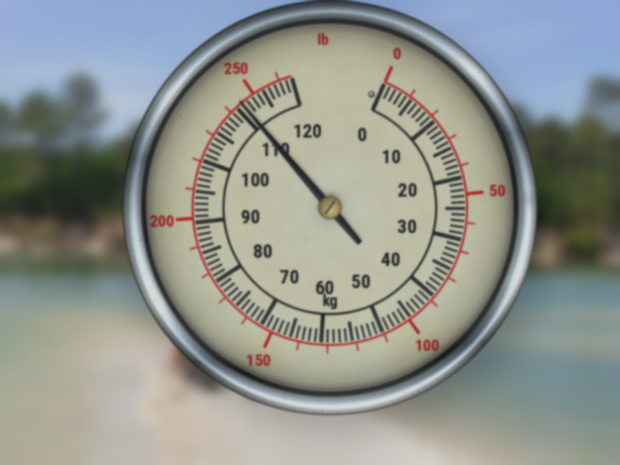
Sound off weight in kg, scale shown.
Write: 111 kg
